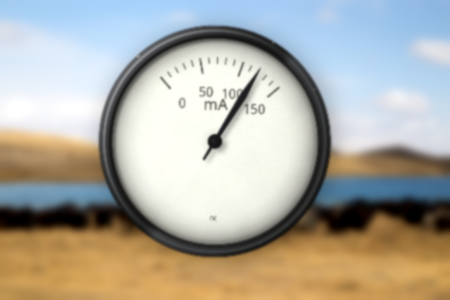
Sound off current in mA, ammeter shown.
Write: 120 mA
